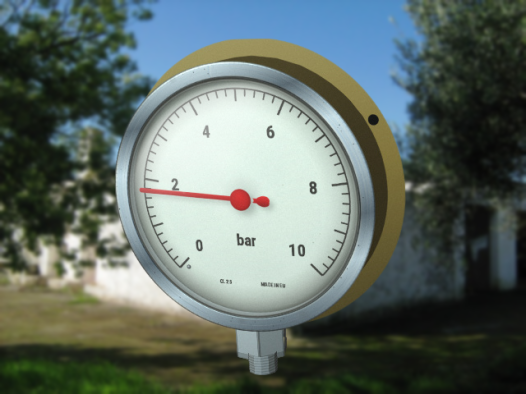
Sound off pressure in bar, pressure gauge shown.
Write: 1.8 bar
